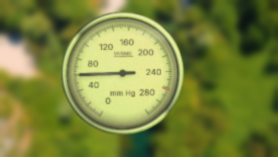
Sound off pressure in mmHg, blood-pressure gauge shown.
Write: 60 mmHg
